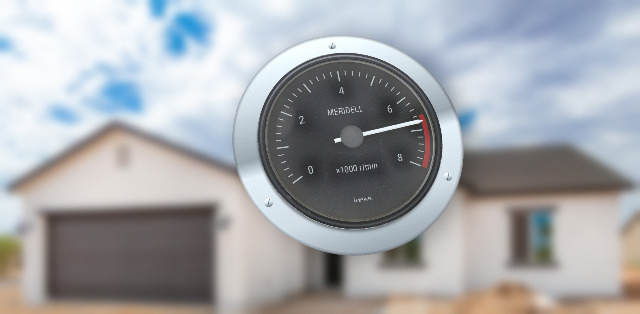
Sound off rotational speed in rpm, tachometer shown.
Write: 6800 rpm
